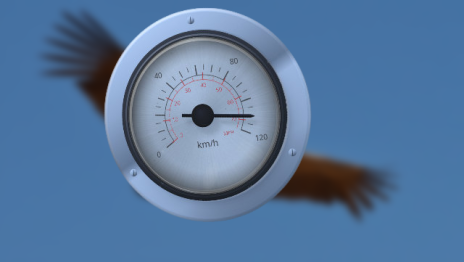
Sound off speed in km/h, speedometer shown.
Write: 110 km/h
